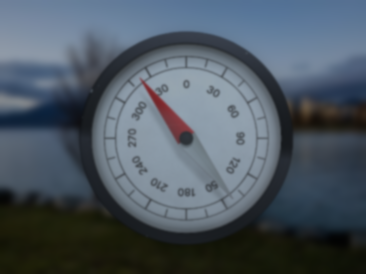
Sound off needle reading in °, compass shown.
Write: 322.5 °
